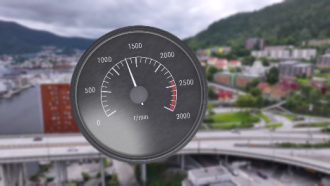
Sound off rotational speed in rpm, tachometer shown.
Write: 1300 rpm
